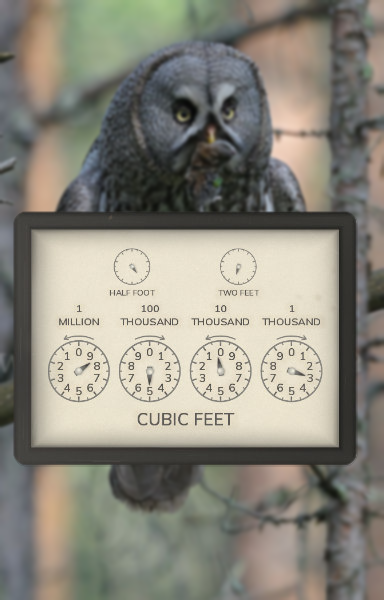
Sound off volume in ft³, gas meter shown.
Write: 850300 ft³
